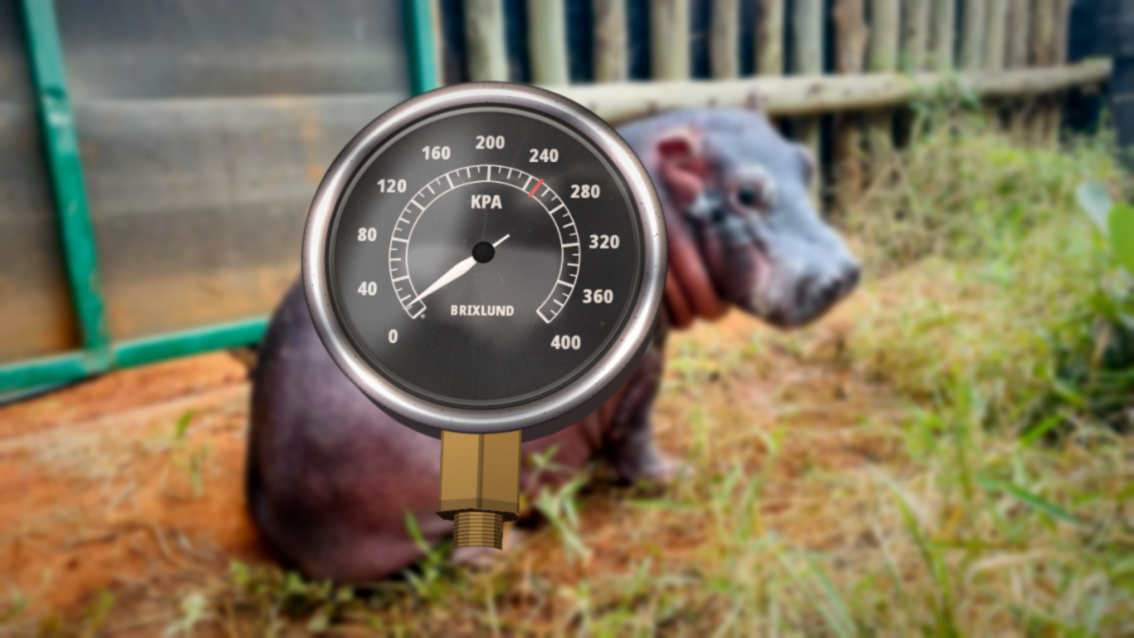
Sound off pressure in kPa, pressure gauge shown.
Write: 10 kPa
